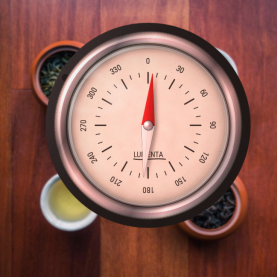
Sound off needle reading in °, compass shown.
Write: 5 °
